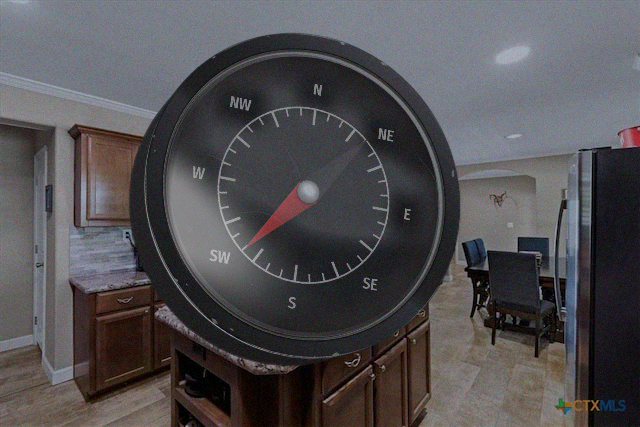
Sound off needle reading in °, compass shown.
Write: 220 °
